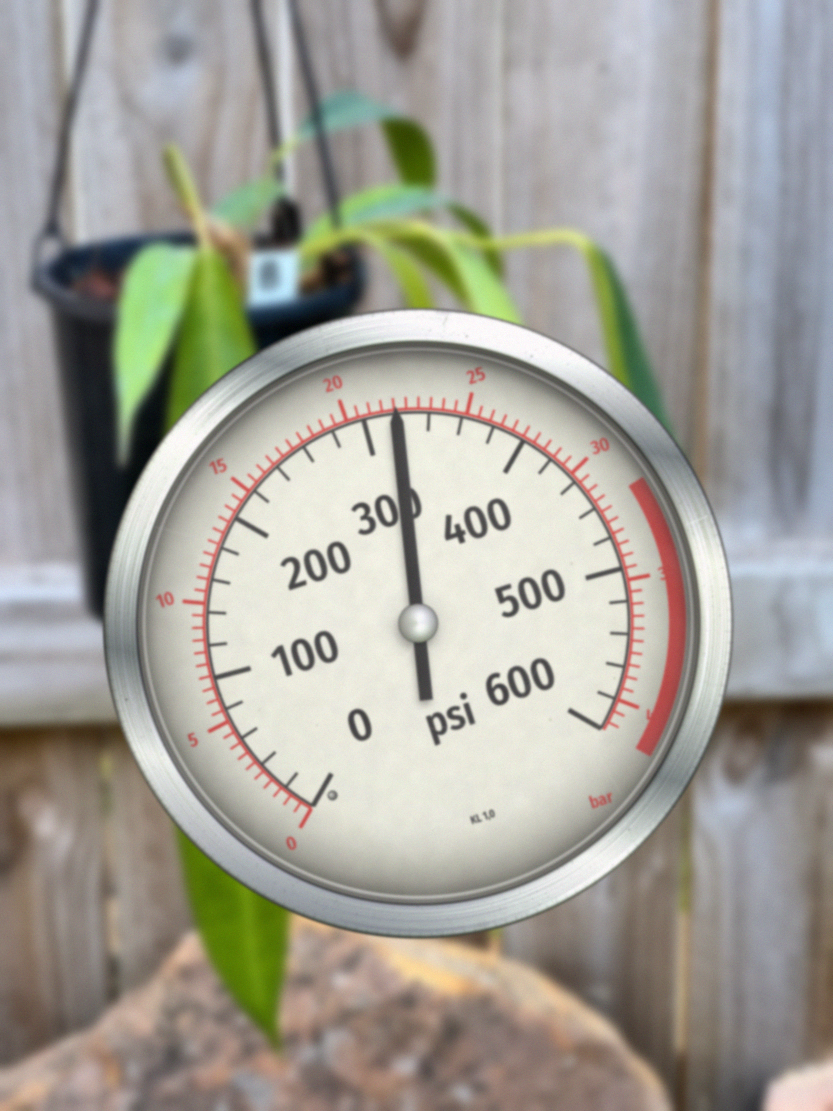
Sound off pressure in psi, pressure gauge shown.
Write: 320 psi
